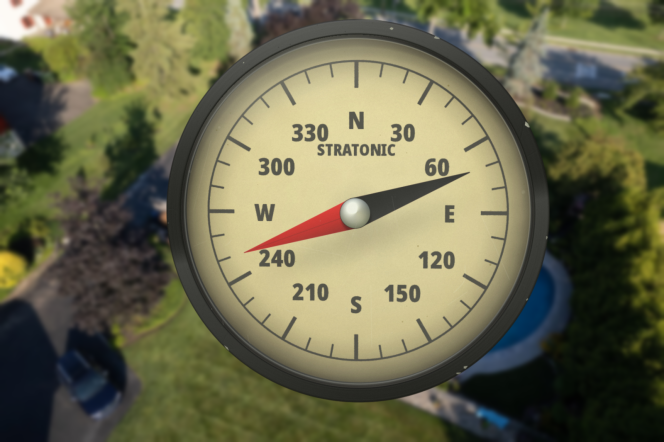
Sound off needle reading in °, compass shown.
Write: 250 °
